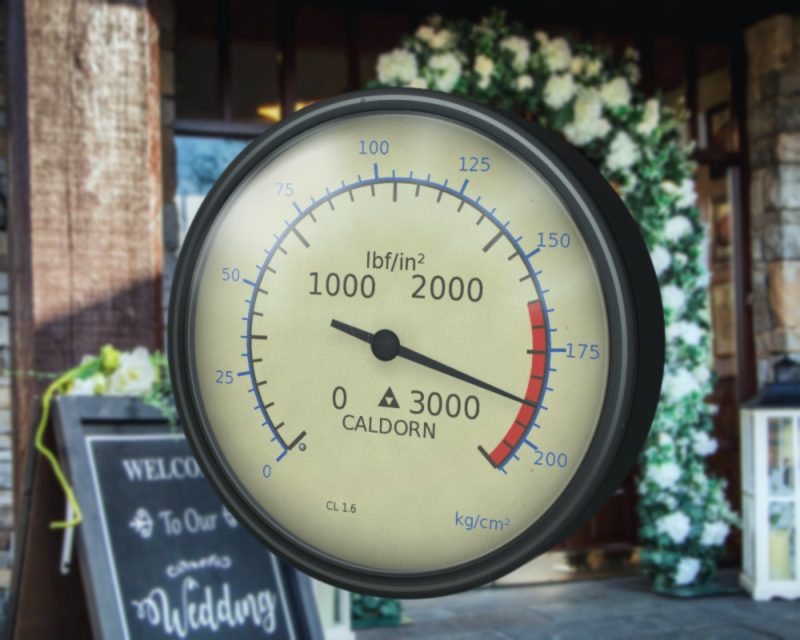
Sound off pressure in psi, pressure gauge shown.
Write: 2700 psi
